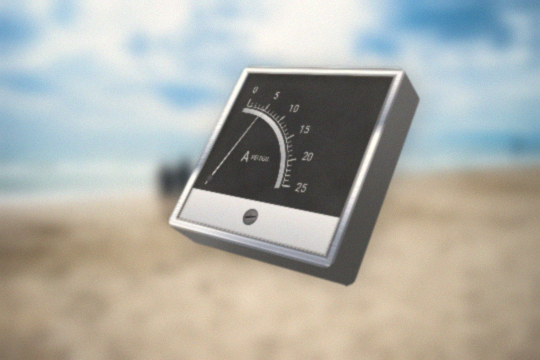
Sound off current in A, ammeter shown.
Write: 5 A
